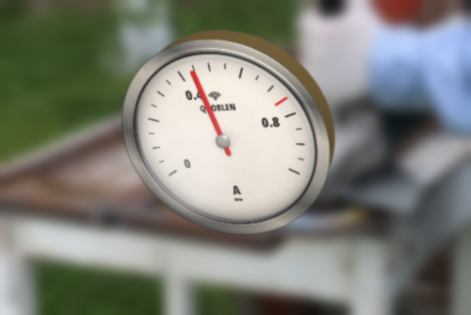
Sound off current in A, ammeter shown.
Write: 0.45 A
